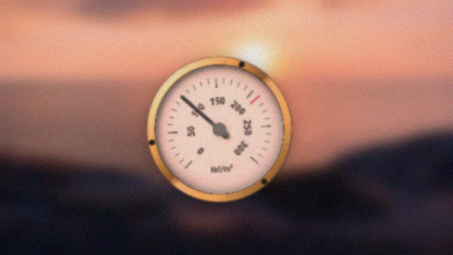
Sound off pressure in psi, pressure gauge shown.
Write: 100 psi
